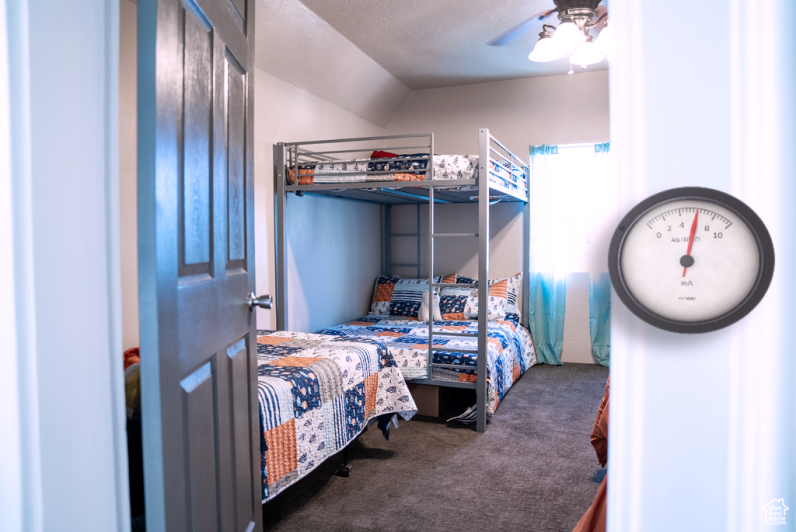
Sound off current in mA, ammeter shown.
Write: 6 mA
